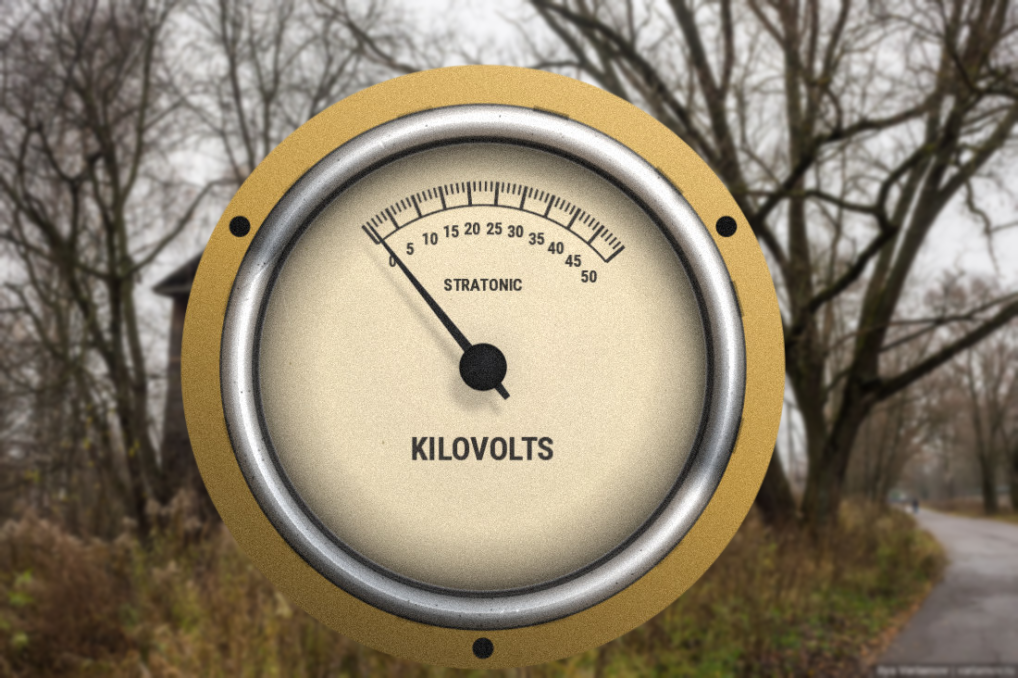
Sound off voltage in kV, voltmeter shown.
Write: 1 kV
